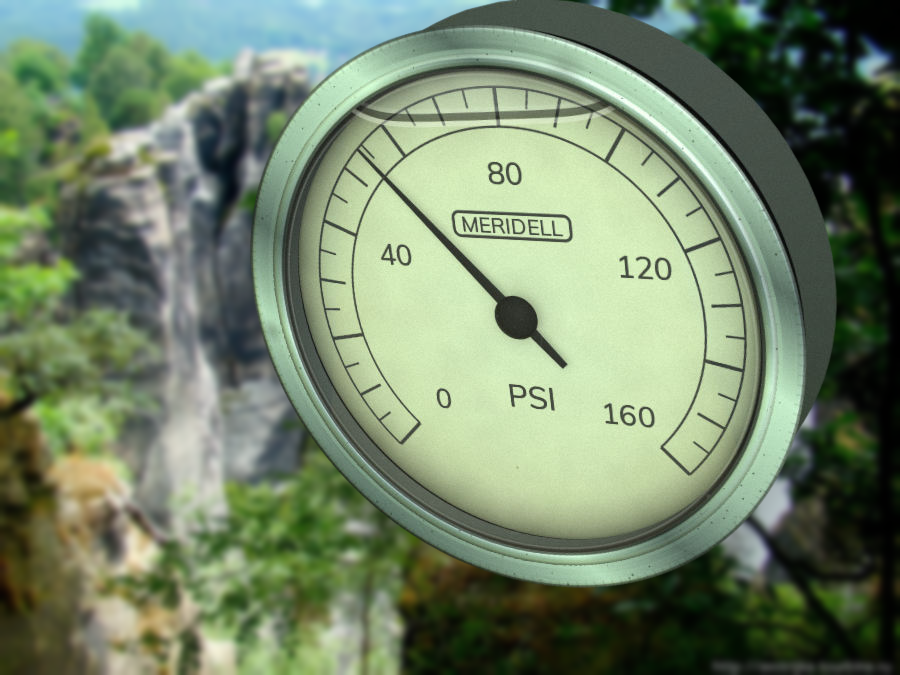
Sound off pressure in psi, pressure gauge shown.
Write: 55 psi
